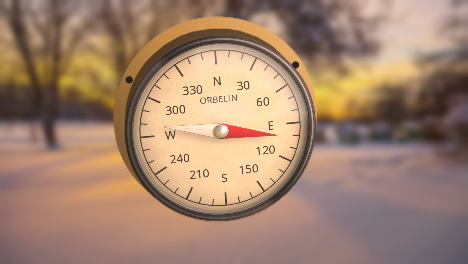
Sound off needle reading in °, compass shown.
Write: 100 °
